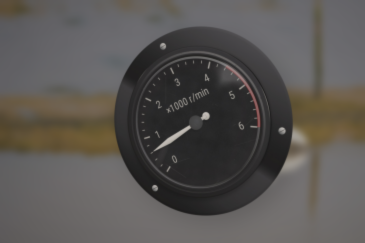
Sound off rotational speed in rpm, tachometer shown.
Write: 600 rpm
